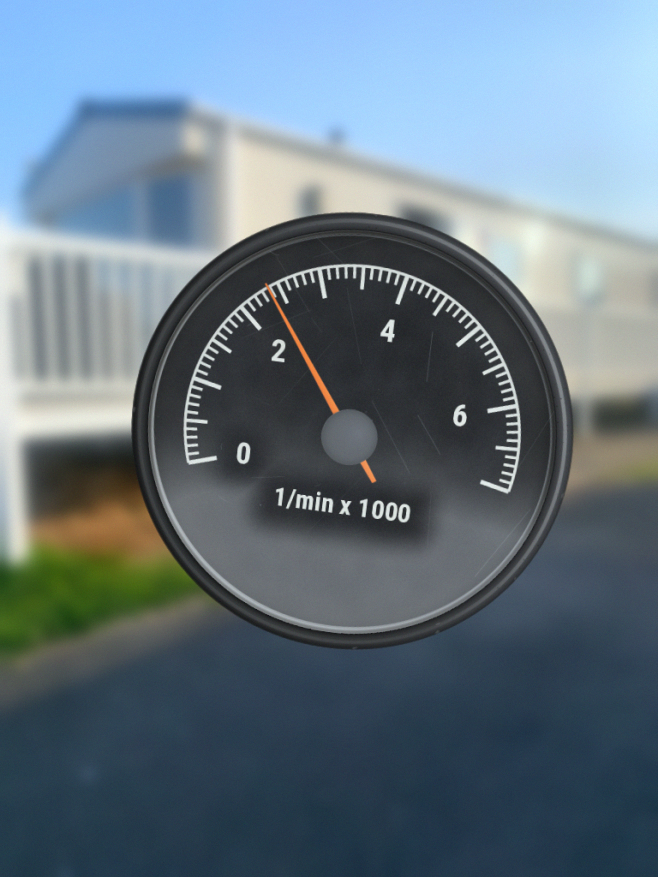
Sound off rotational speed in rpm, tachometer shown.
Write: 2400 rpm
